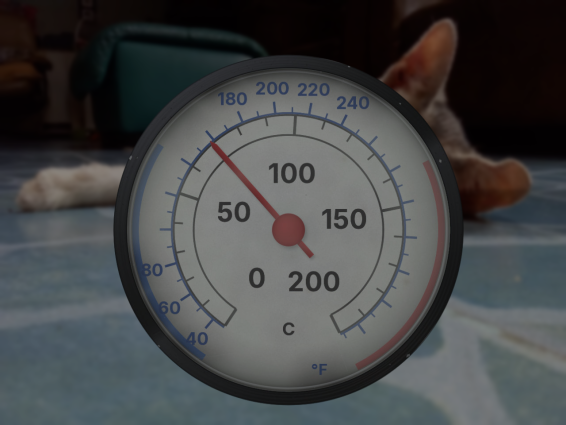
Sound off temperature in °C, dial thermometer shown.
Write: 70 °C
